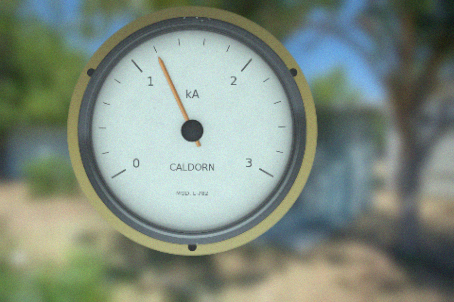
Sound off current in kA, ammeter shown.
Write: 1.2 kA
